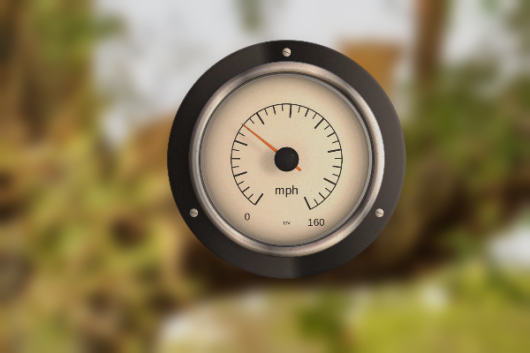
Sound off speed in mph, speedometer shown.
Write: 50 mph
